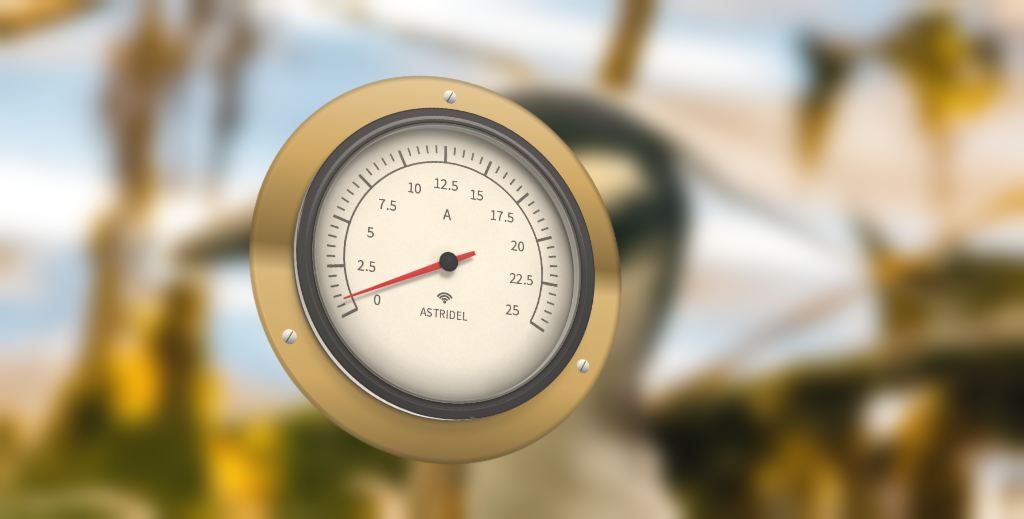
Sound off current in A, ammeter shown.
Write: 0.75 A
